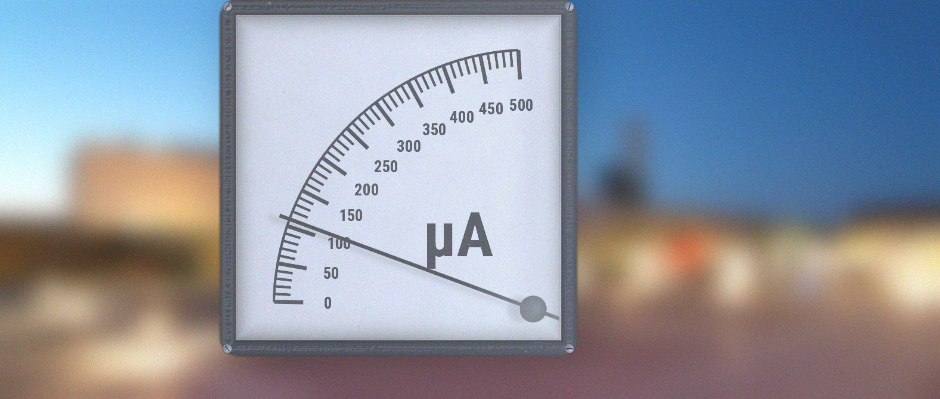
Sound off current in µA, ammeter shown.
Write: 110 µA
